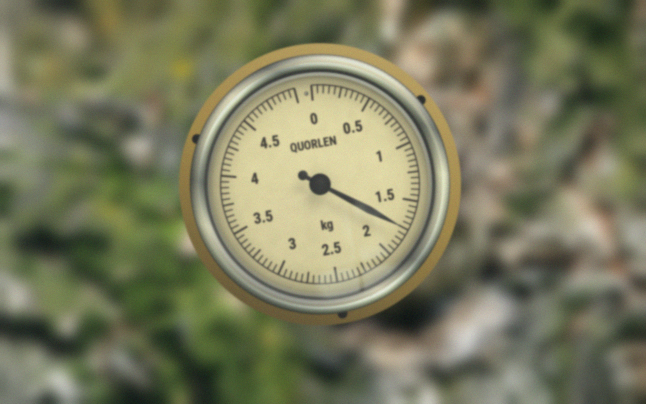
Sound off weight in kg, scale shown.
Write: 1.75 kg
